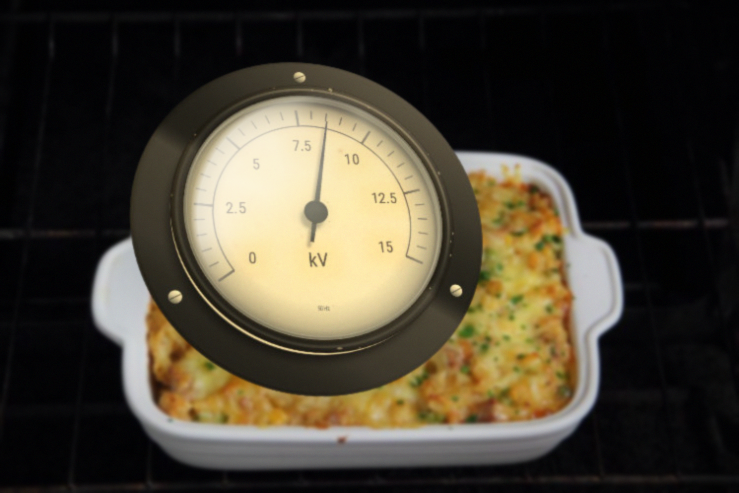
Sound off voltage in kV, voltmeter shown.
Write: 8.5 kV
